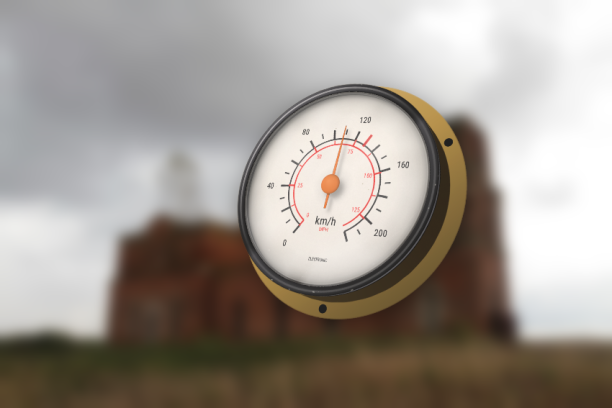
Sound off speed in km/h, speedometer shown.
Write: 110 km/h
